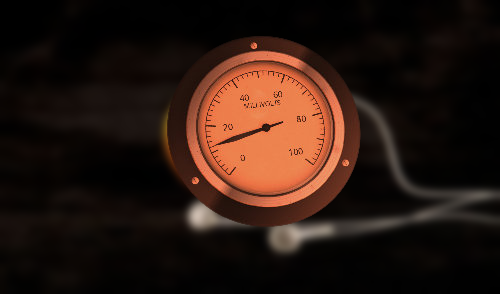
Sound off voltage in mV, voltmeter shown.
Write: 12 mV
